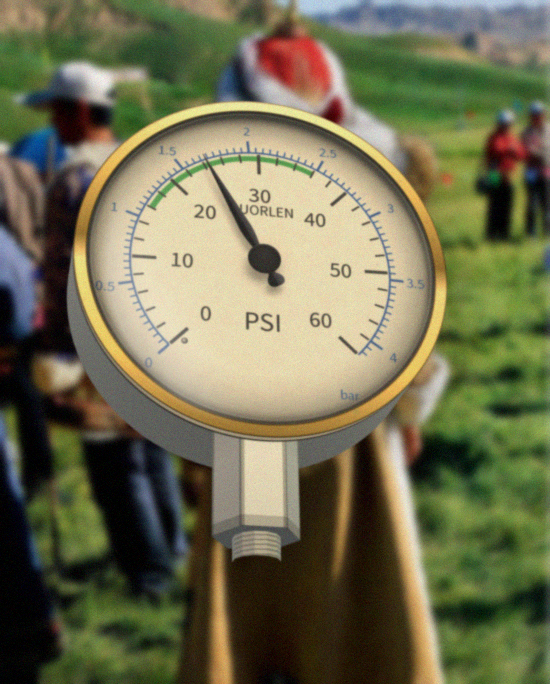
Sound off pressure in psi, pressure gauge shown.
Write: 24 psi
